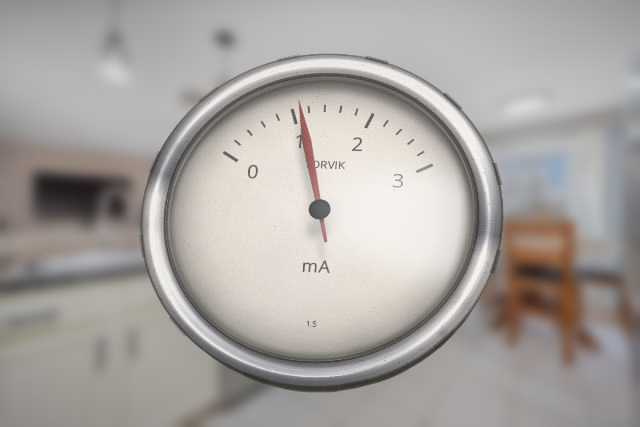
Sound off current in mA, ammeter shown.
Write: 1.1 mA
